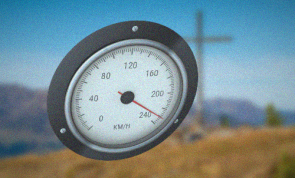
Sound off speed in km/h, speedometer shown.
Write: 230 km/h
